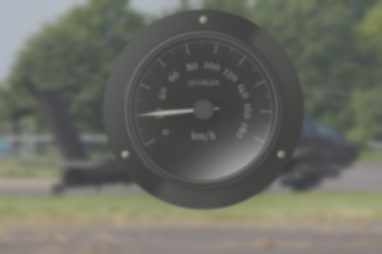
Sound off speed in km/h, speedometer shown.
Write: 20 km/h
